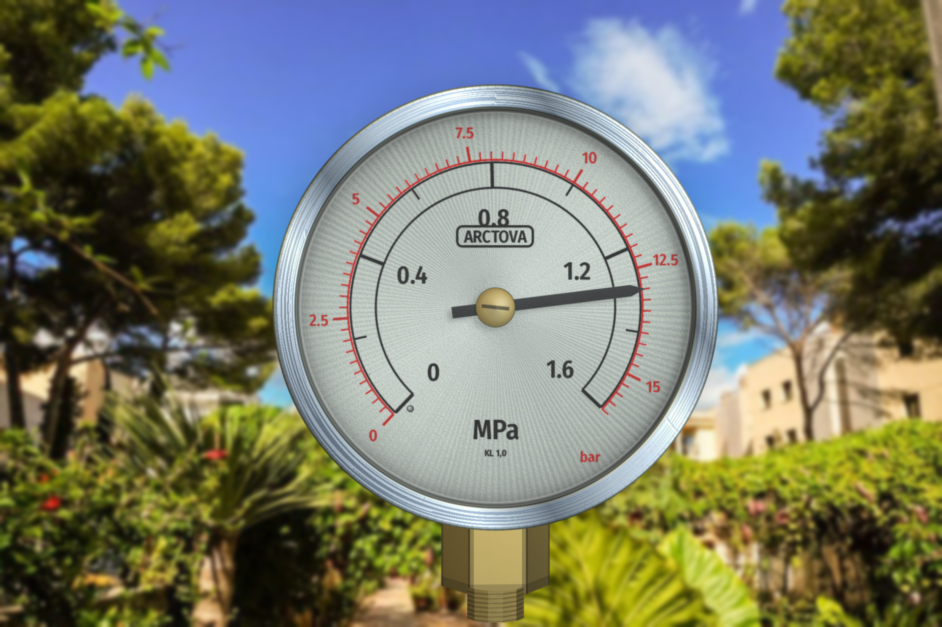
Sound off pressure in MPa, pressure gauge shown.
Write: 1.3 MPa
